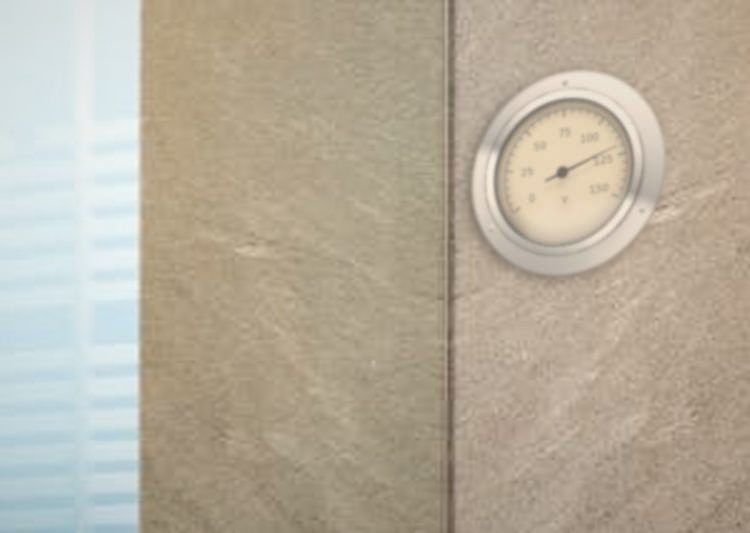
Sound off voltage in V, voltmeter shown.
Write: 120 V
